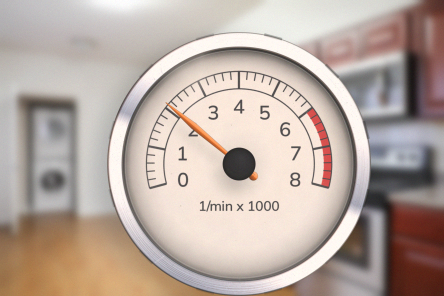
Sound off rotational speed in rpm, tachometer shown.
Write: 2100 rpm
